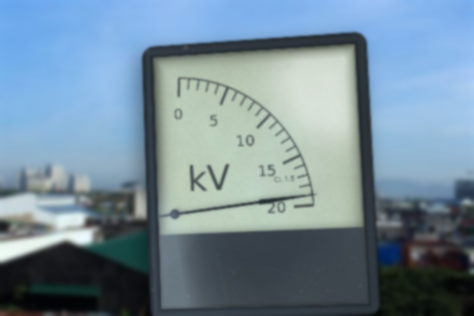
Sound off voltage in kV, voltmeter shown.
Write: 19 kV
